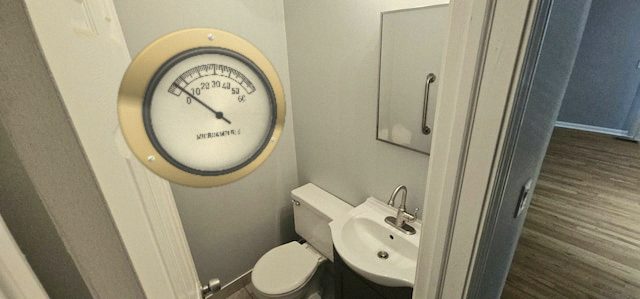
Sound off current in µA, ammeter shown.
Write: 5 µA
